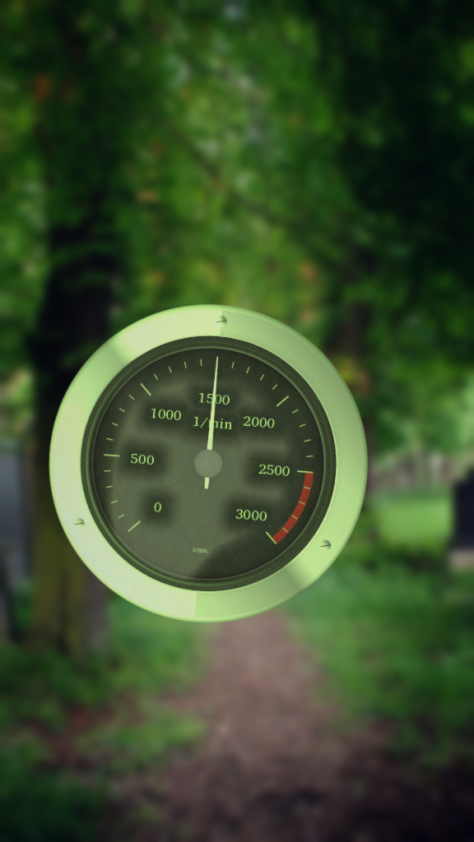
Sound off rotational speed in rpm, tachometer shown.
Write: 1500 rpm
